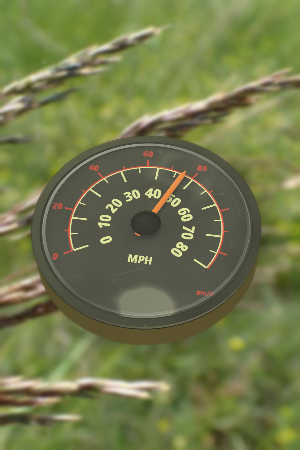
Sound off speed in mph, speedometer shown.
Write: 47.5 mph
